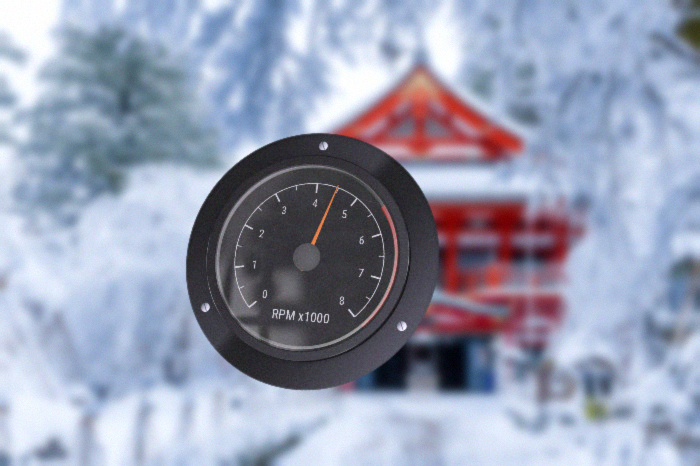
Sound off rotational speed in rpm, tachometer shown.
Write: 4500 rpm
